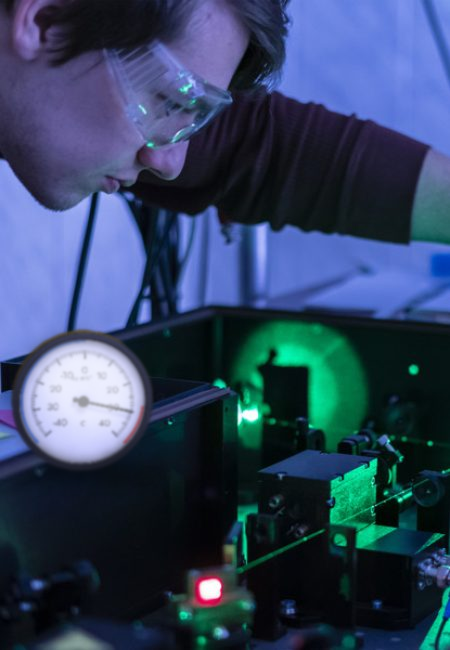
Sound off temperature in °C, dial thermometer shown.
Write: 30 °C
